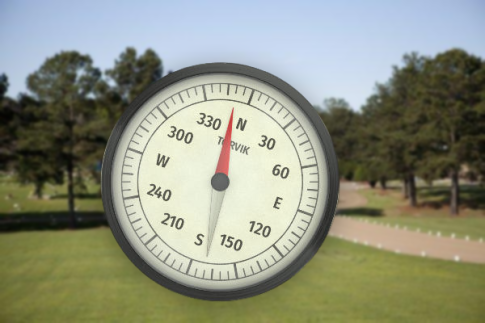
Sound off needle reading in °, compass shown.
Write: 350 °
